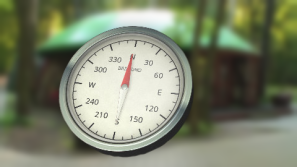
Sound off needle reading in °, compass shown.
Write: 0 °
